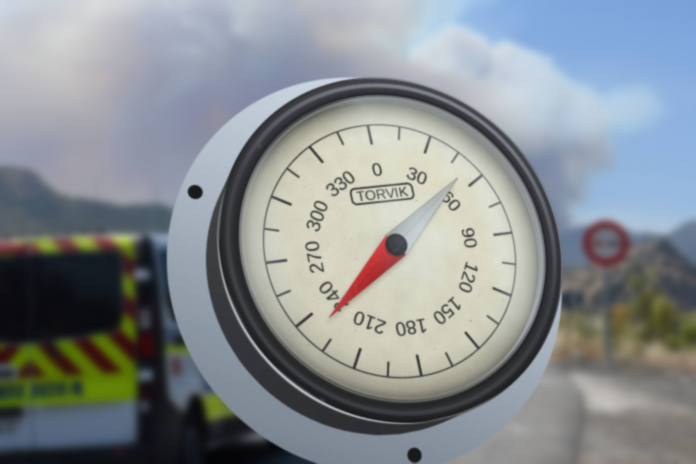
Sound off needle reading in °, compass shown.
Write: 232.5 °
